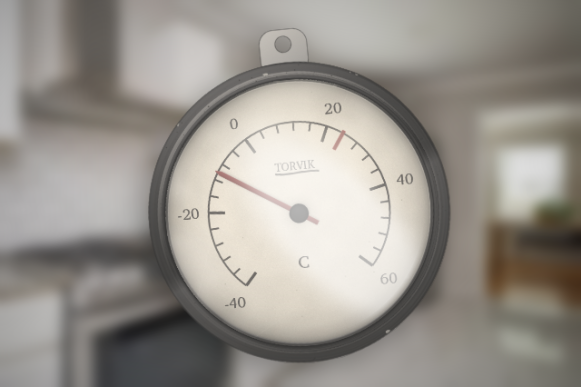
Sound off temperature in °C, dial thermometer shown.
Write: -10 °C
